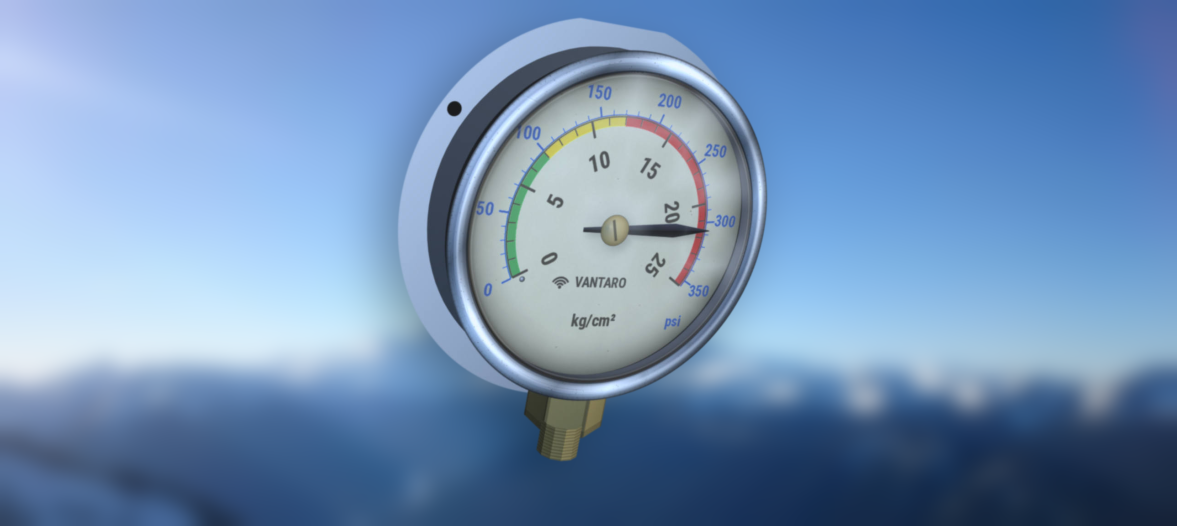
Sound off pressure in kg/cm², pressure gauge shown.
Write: 21.5 kg/cm²
